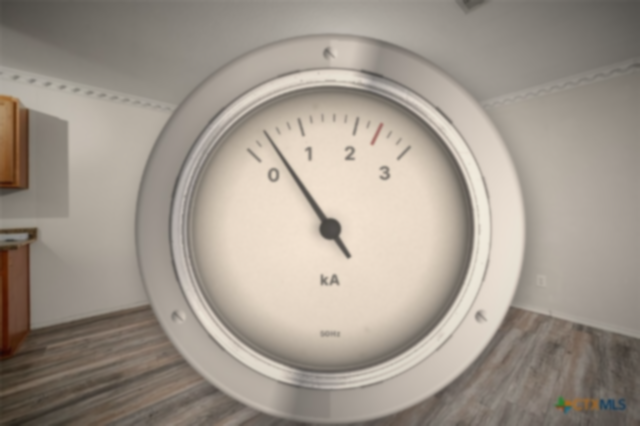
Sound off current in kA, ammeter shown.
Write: 0.4 kA
